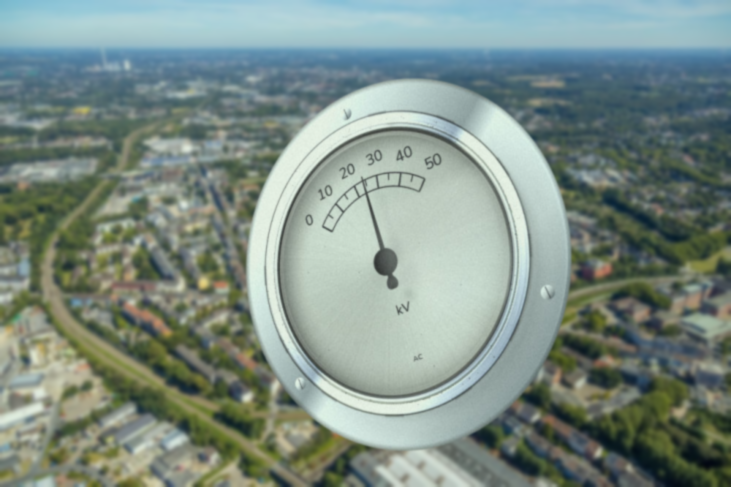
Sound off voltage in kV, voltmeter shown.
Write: 25 kV
